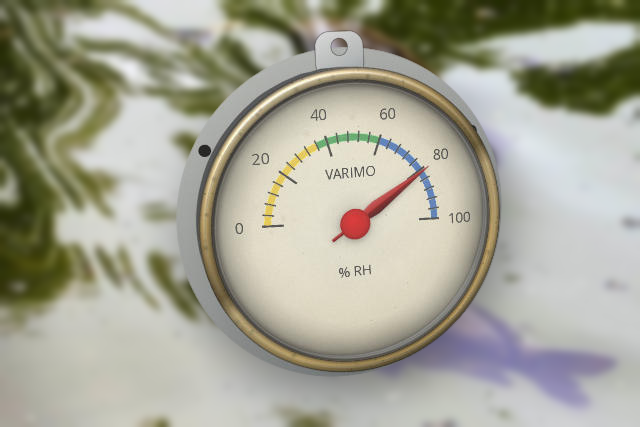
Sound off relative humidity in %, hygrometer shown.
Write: 80 %
